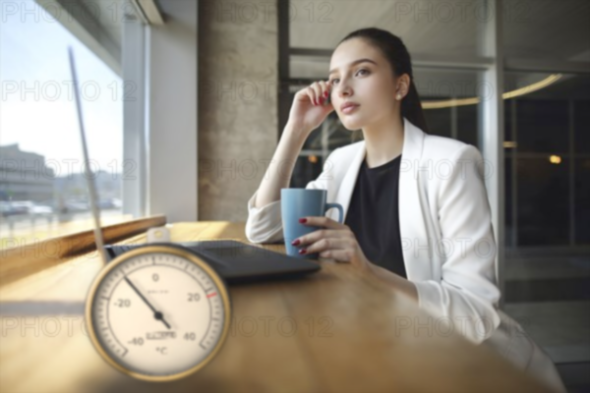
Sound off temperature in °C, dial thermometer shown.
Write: -10 °C
